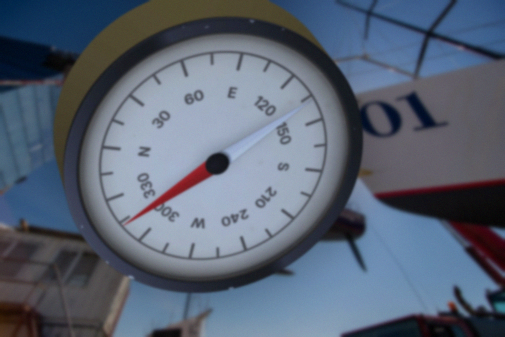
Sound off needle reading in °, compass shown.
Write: 315 °
